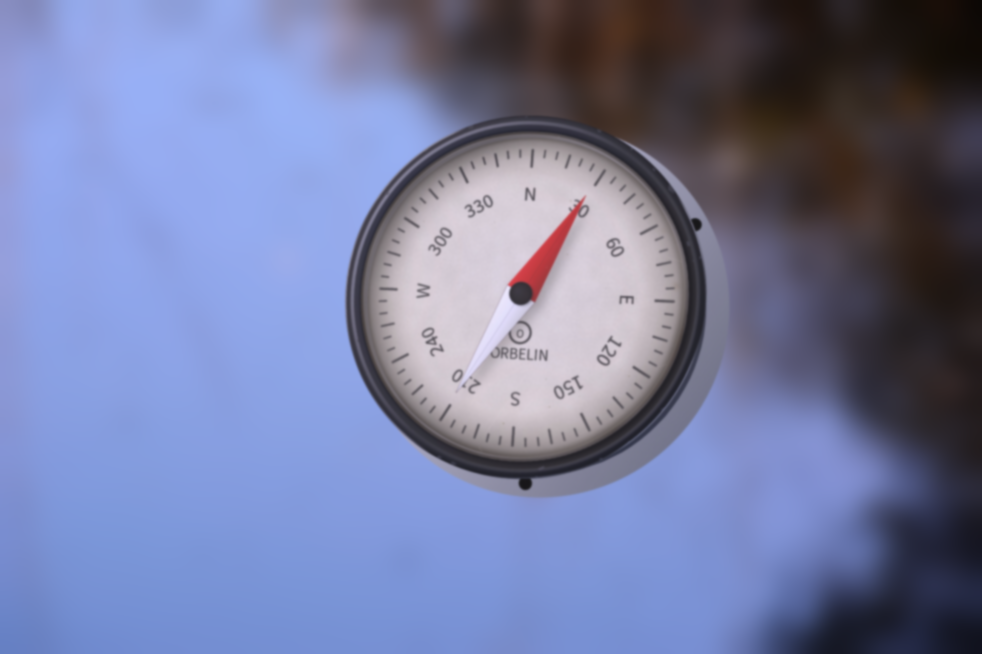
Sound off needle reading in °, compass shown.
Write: 30 °
